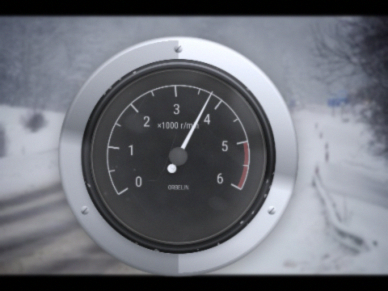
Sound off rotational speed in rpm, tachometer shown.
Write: 3750 rpm
